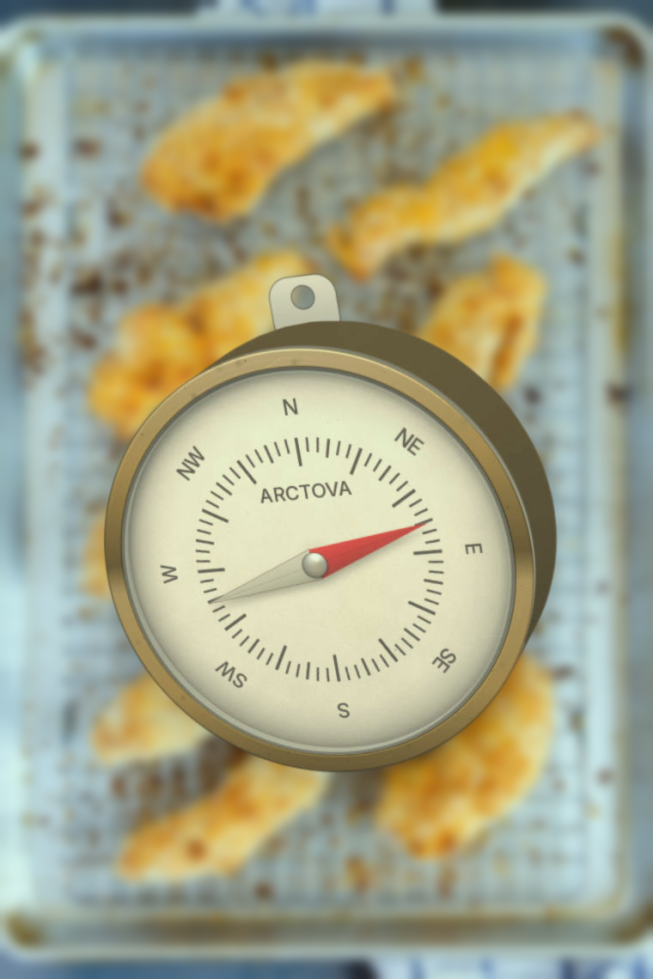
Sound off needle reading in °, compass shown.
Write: 75 °
